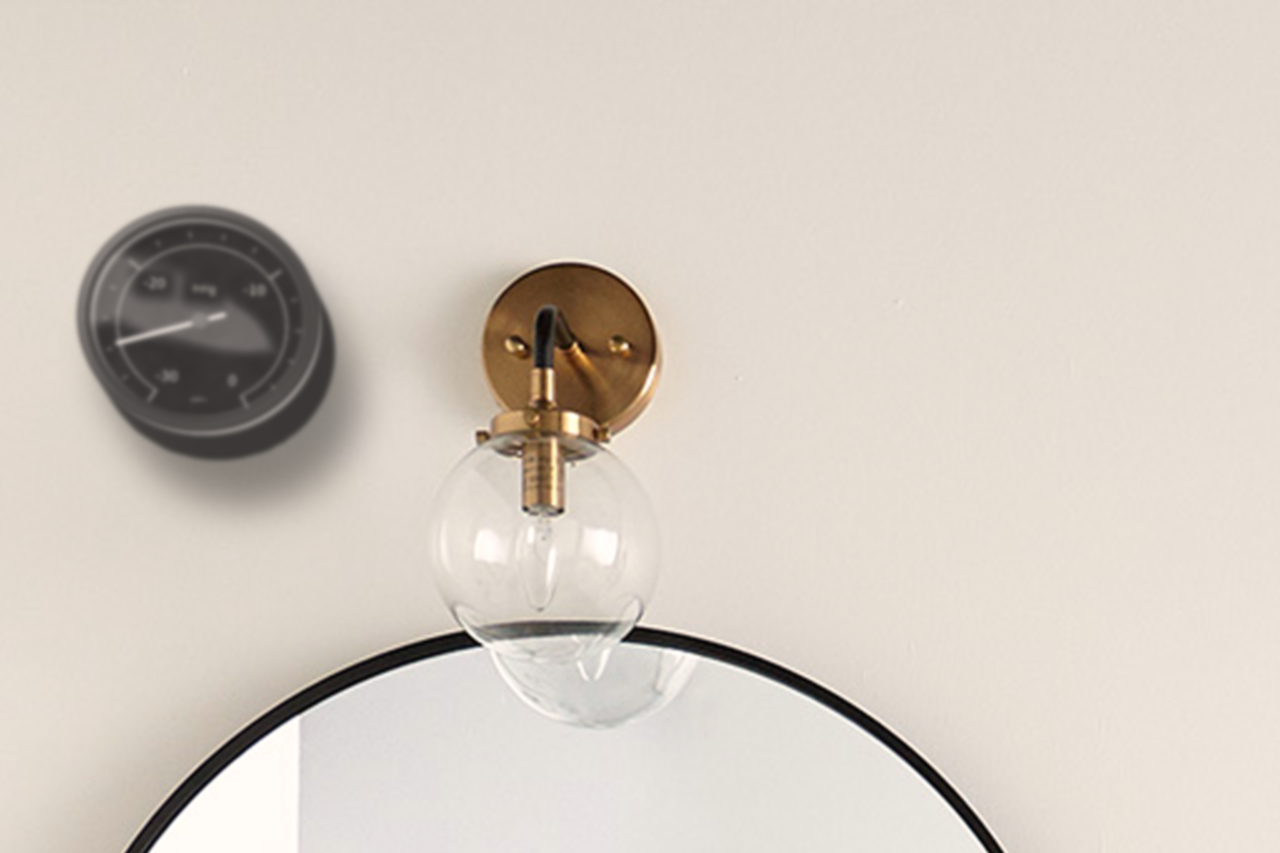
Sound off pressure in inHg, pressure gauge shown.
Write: -26 inHg
